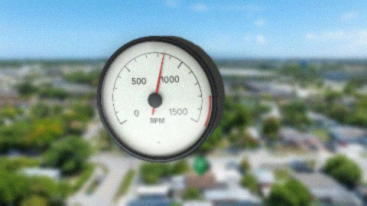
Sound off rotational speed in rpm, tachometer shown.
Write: 850 rpm
